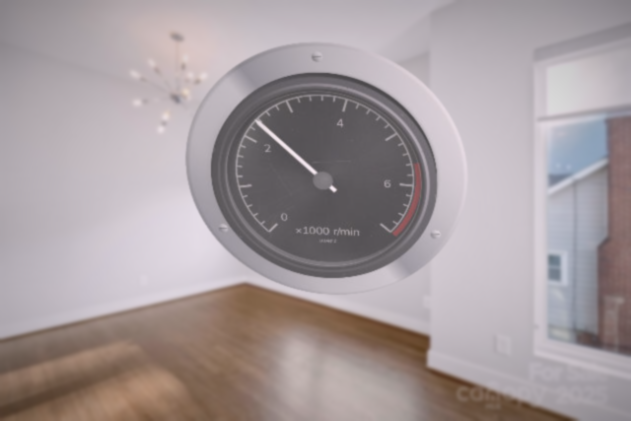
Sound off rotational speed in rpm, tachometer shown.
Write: 2400 rpm
